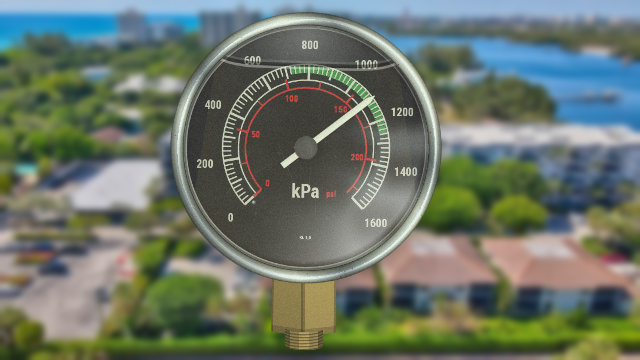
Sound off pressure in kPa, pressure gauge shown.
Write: 1100 kPa
